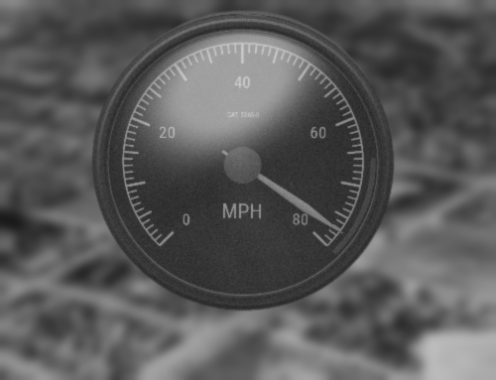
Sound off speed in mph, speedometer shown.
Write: 77 mph
